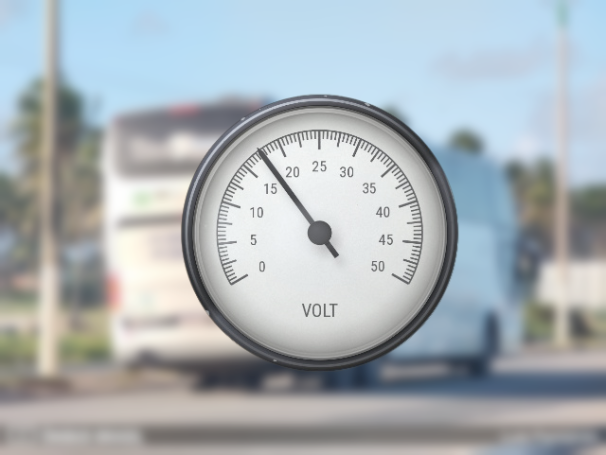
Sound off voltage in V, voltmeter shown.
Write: 17.5 V
